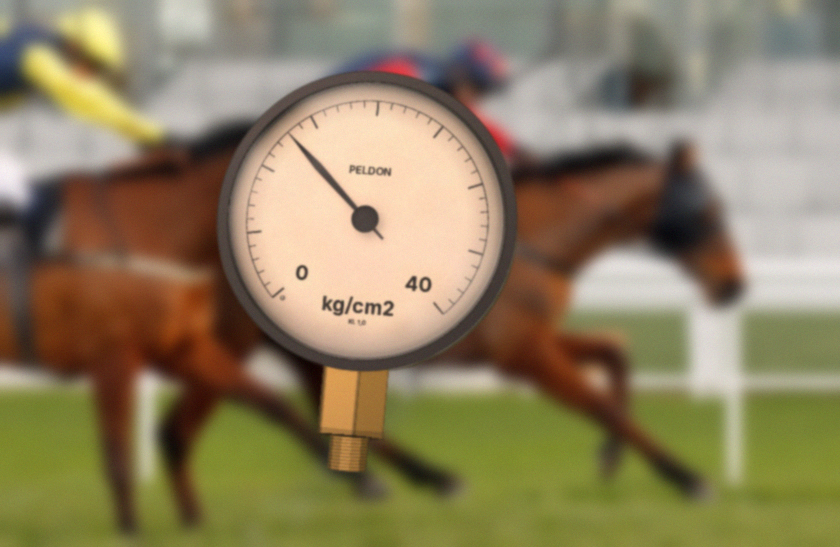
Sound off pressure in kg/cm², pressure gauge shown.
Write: 13 kg/cm²
